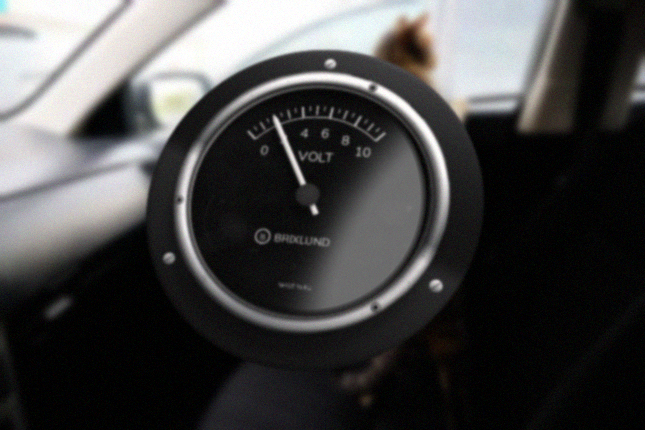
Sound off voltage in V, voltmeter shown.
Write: 2 V
